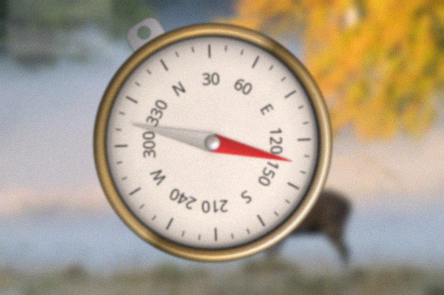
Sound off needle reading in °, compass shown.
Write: 135 °
